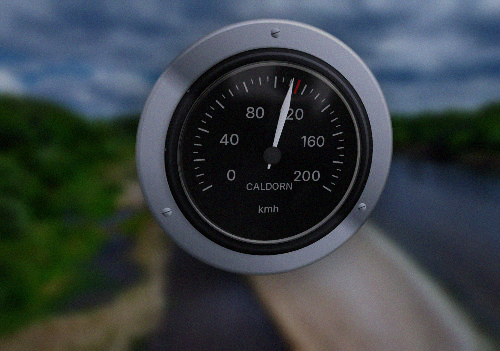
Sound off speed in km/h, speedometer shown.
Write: 110 km/h
